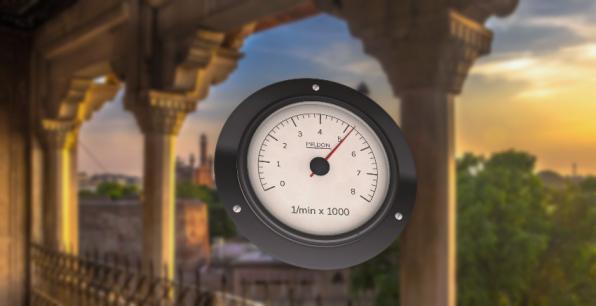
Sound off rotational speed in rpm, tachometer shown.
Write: 5200 rpm
